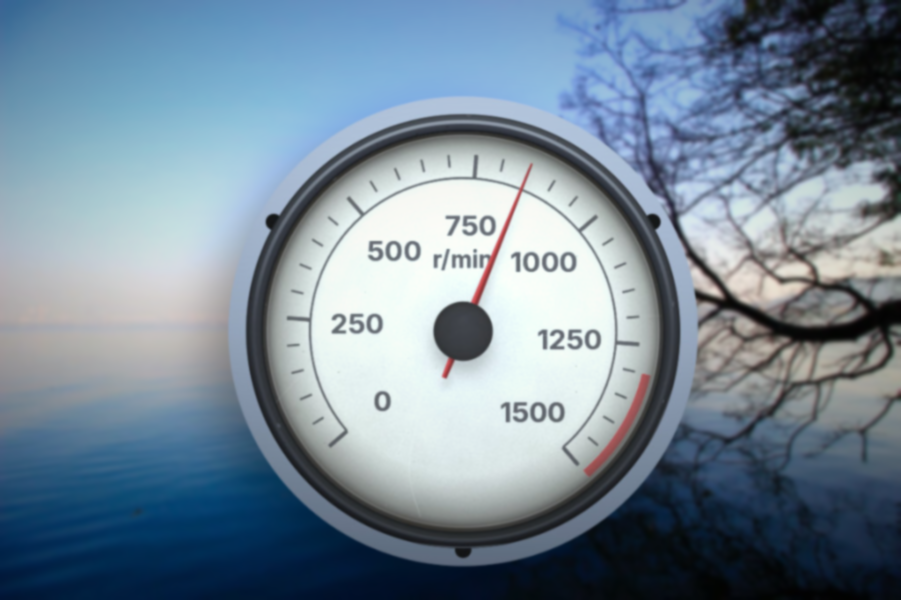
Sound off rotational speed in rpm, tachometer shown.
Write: 850 rpm
